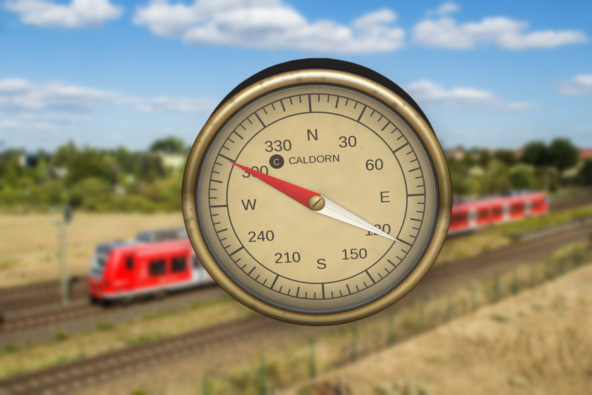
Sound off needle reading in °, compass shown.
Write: 300 °
